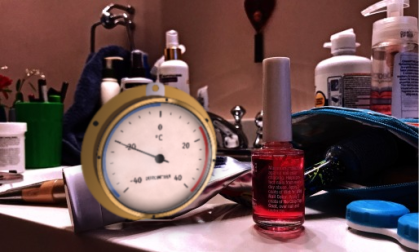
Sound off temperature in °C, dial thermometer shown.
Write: -20 °C
